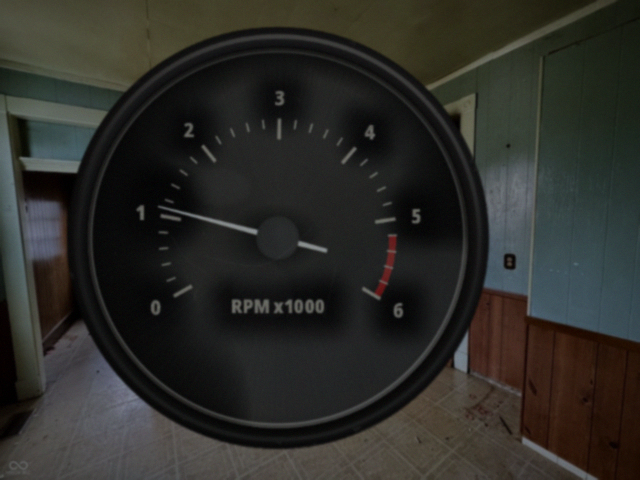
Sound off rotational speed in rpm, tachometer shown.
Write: 1100 rpm
